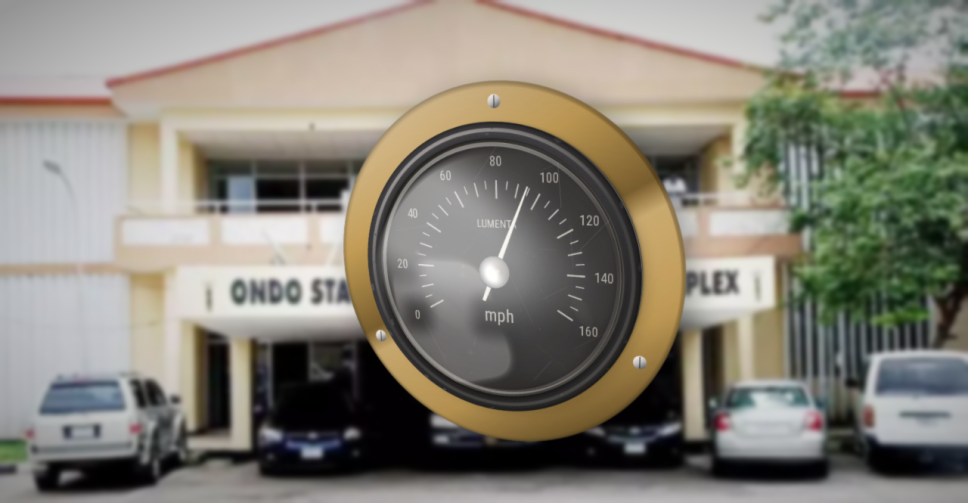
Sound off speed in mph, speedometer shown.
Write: 95 mph
